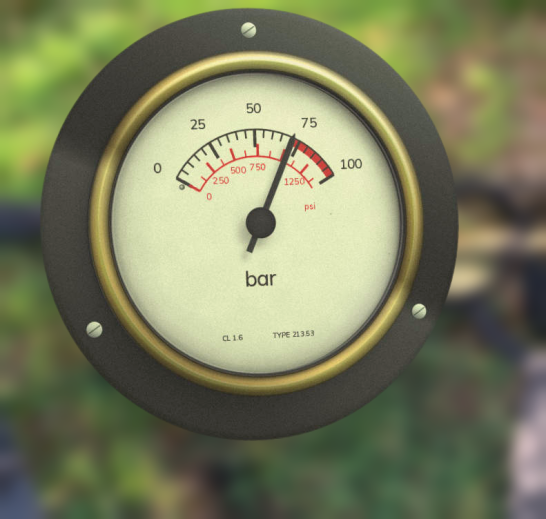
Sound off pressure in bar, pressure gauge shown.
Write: 70 bar
